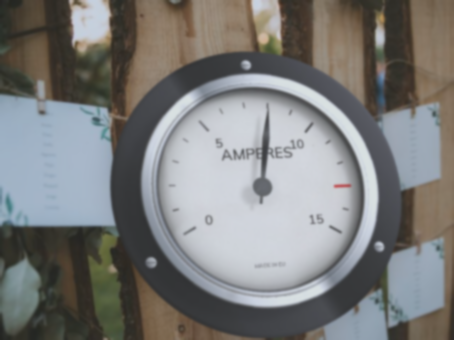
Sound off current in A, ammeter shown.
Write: 8 A
